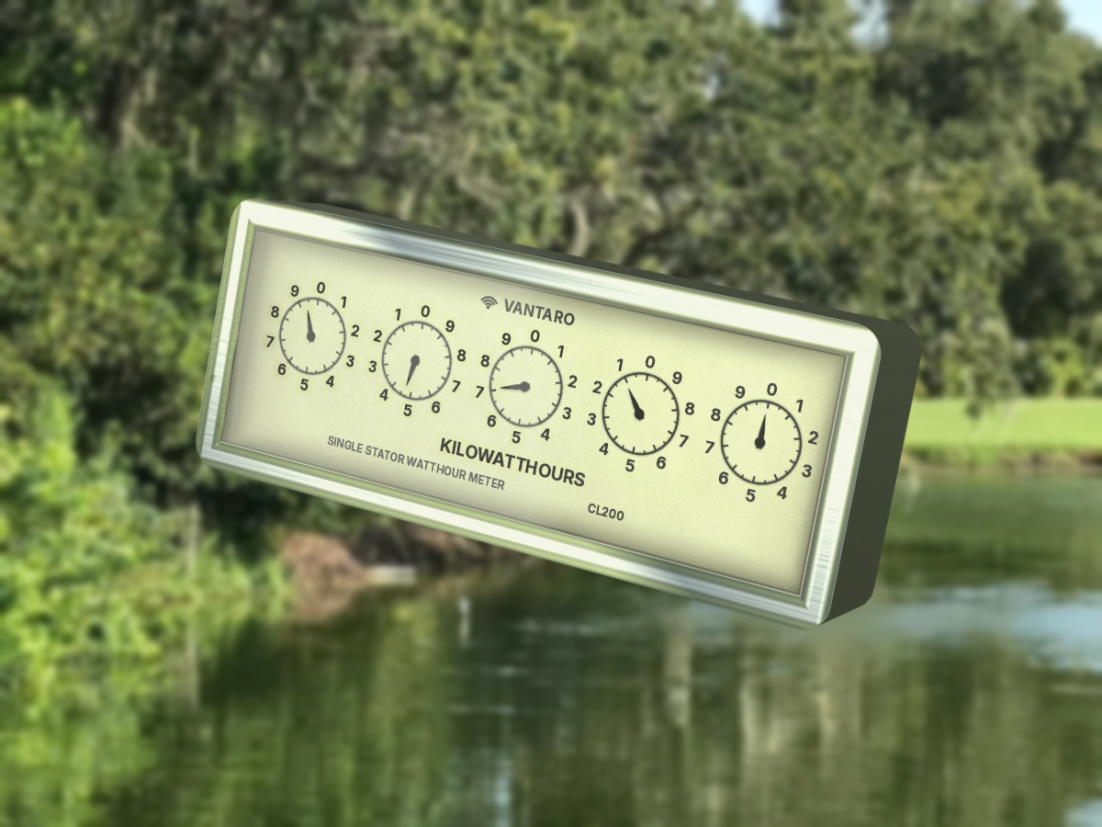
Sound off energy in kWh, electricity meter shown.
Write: 94710 kWh
